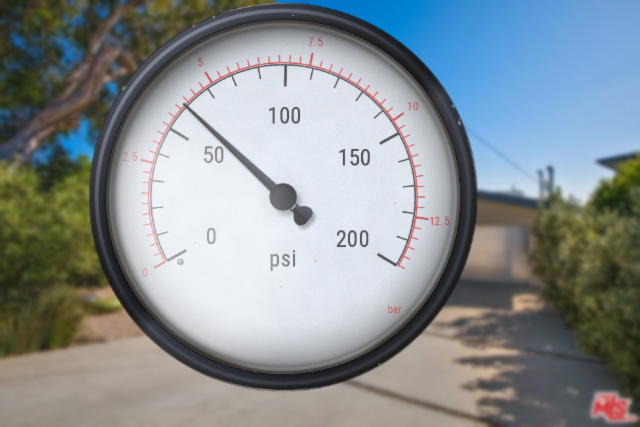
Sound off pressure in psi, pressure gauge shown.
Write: 60 psi
